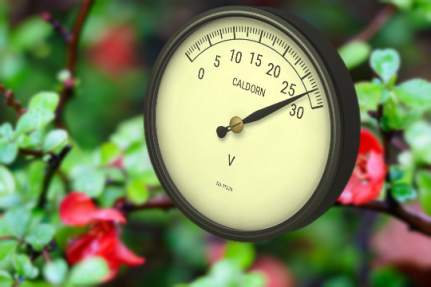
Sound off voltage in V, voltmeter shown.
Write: 27.5 V
